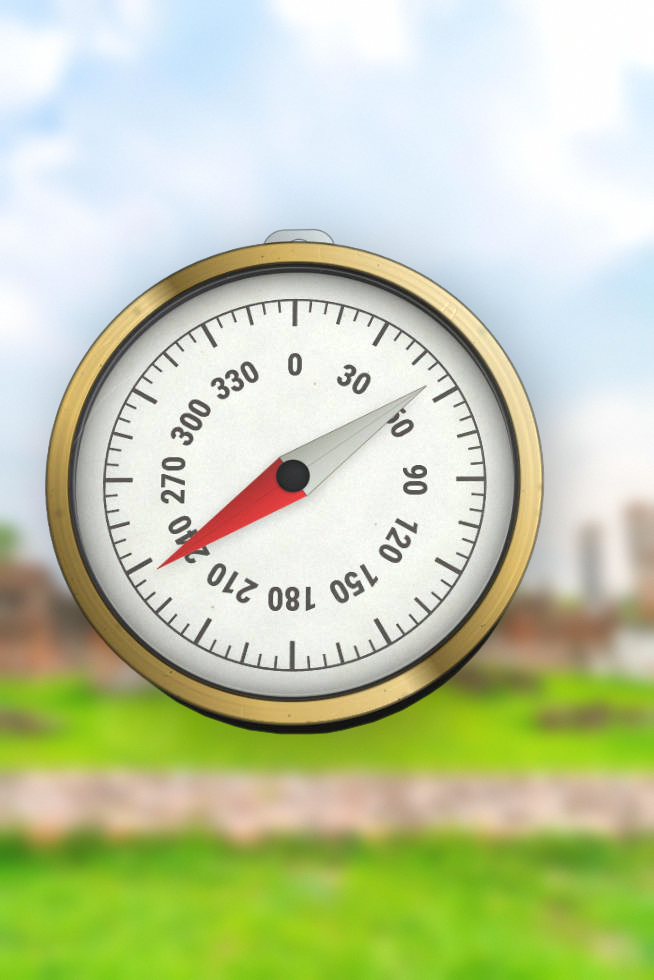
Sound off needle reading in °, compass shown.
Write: 235 °
